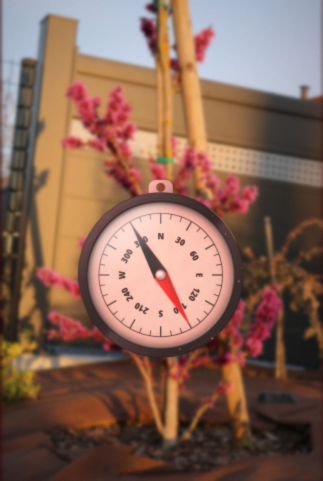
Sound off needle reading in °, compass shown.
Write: 150 °
